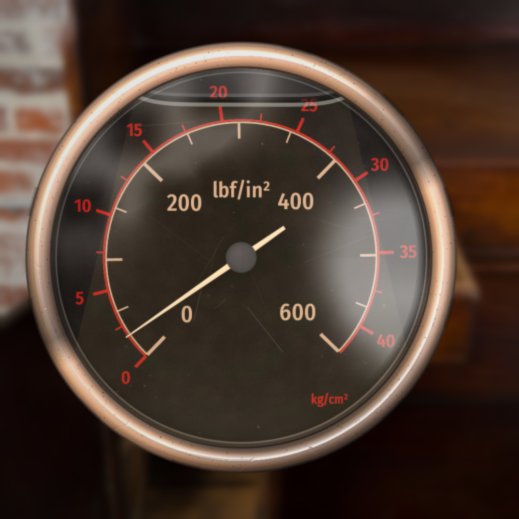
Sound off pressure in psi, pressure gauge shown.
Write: 25 psi
